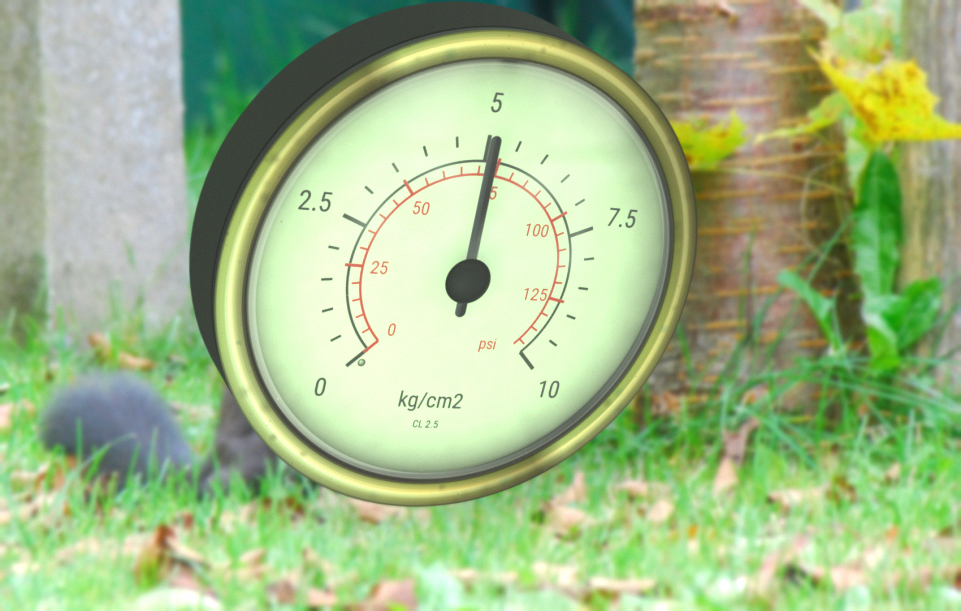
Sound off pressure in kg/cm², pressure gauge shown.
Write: 5 kg/cm²
